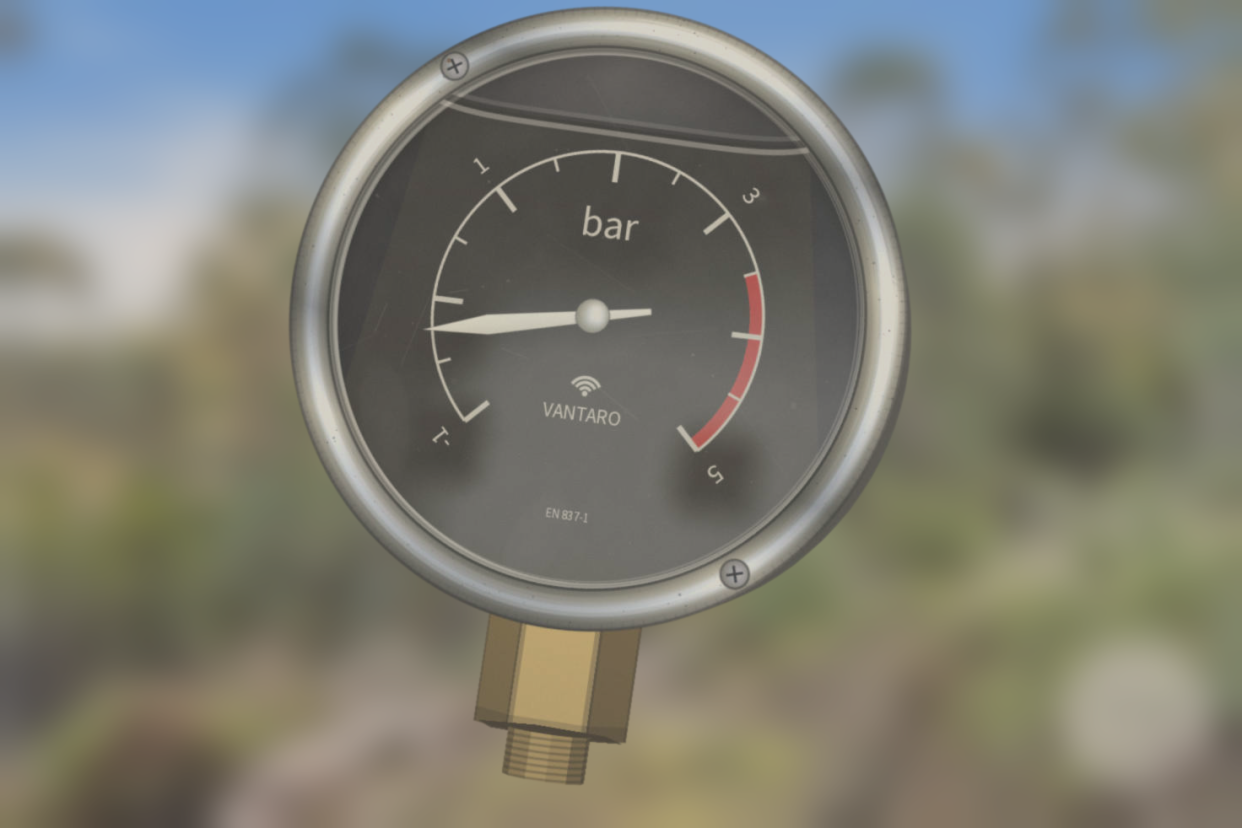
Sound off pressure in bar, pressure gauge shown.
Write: -0.25 bar
